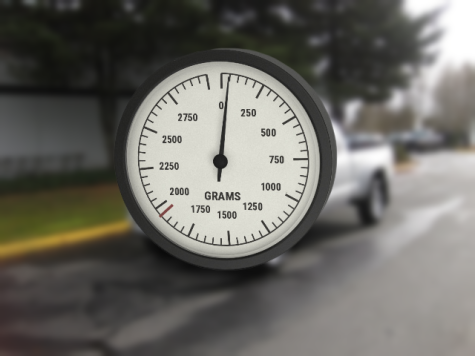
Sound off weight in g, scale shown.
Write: 50 g
